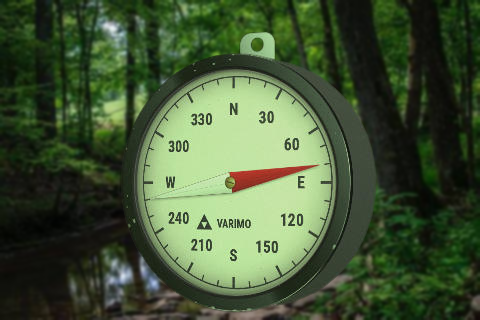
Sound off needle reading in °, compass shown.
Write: 80 °
